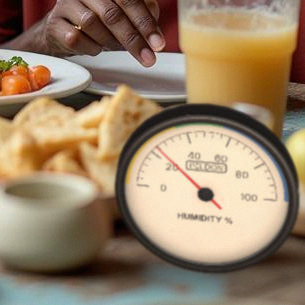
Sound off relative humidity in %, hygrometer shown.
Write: 24 %
